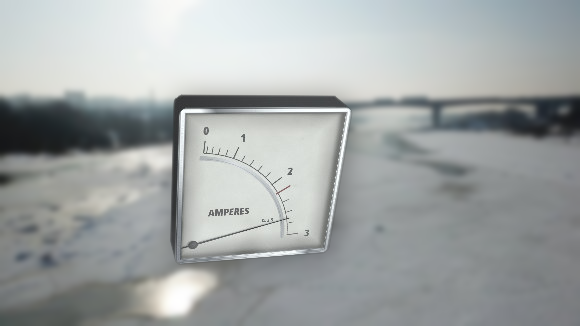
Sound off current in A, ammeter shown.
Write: 2.7 A
